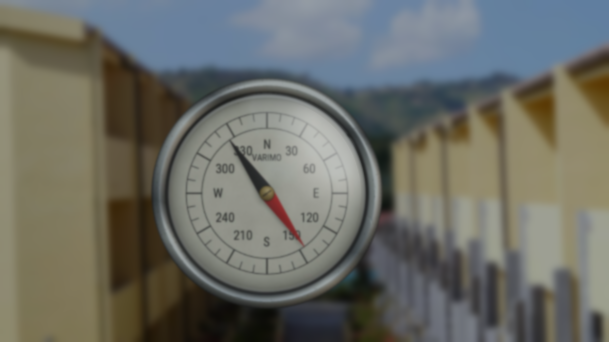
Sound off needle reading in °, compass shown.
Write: 145 °
